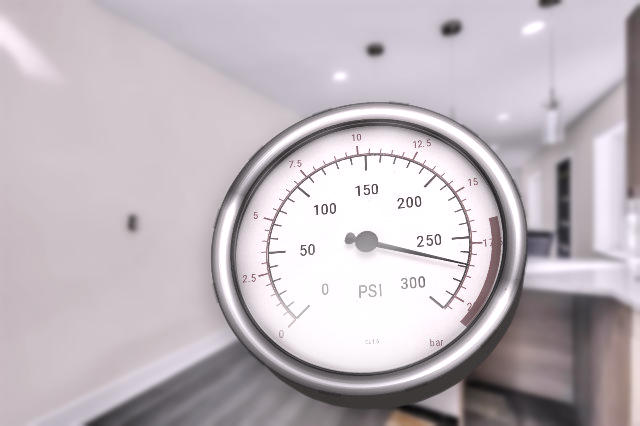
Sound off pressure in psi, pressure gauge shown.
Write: 270 psi
